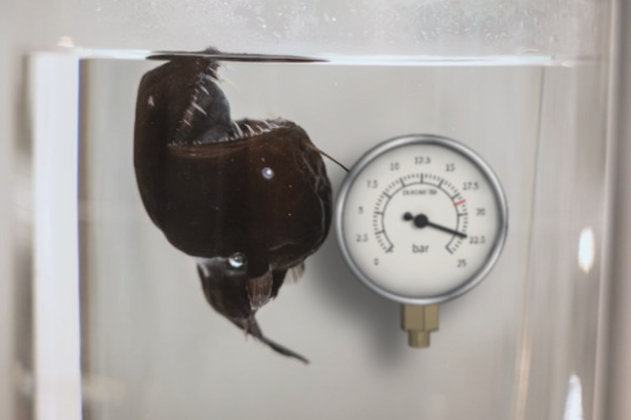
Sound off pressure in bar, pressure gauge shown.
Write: 22.5 bar
